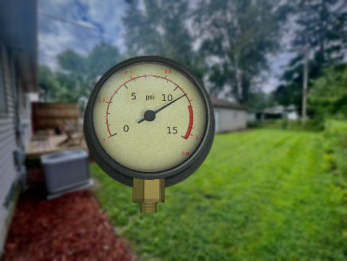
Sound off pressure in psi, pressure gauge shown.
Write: 11 psi
